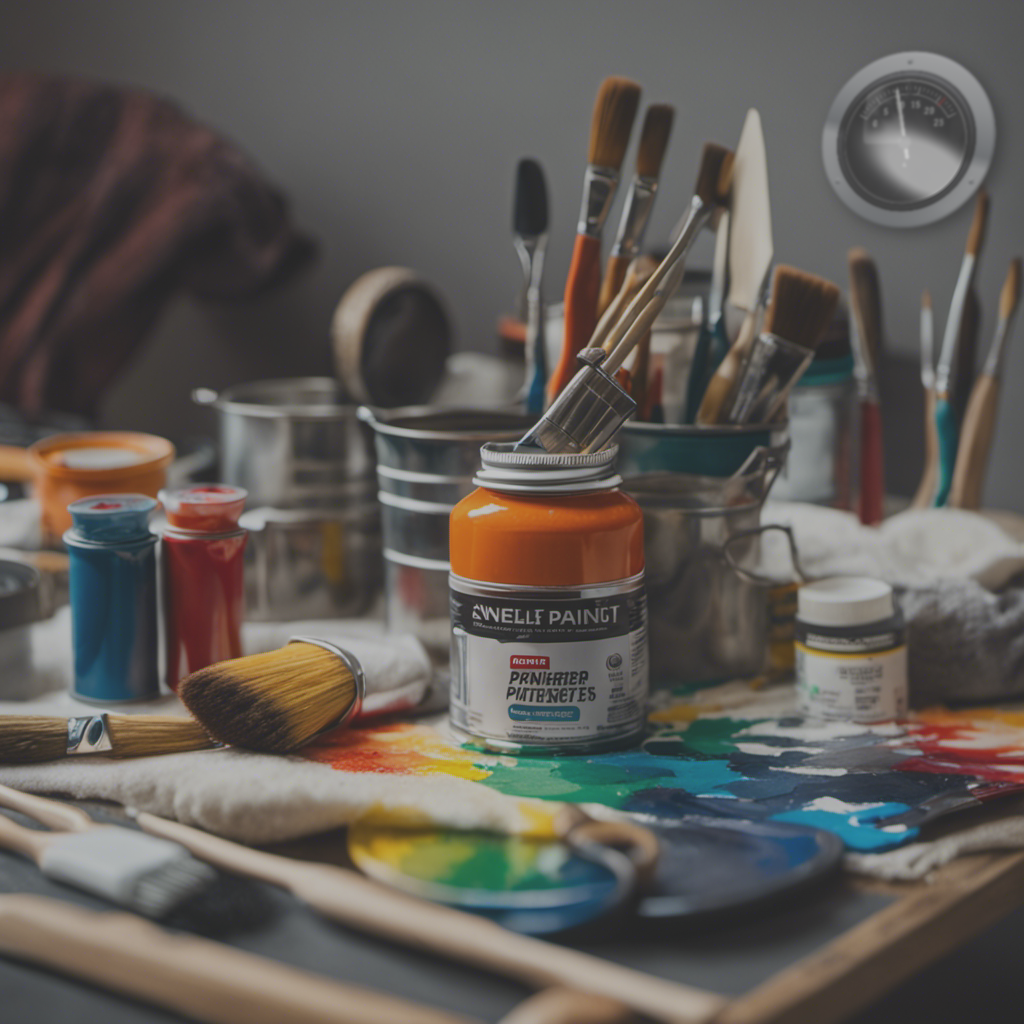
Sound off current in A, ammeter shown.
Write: 10 A
